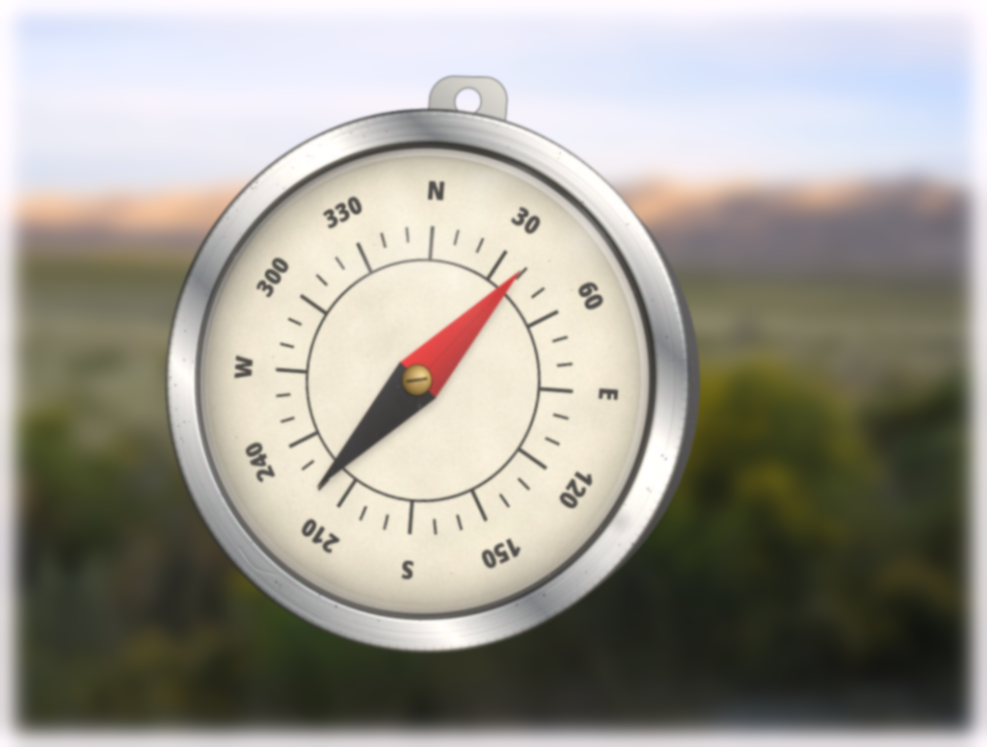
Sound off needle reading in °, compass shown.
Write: 40 °
